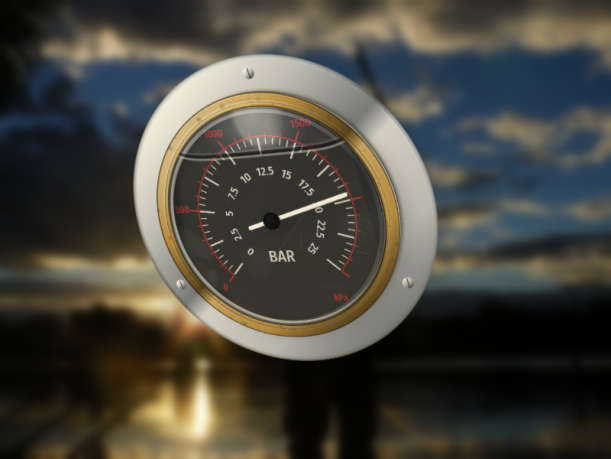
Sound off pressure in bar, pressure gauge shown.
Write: 19.5 bar
